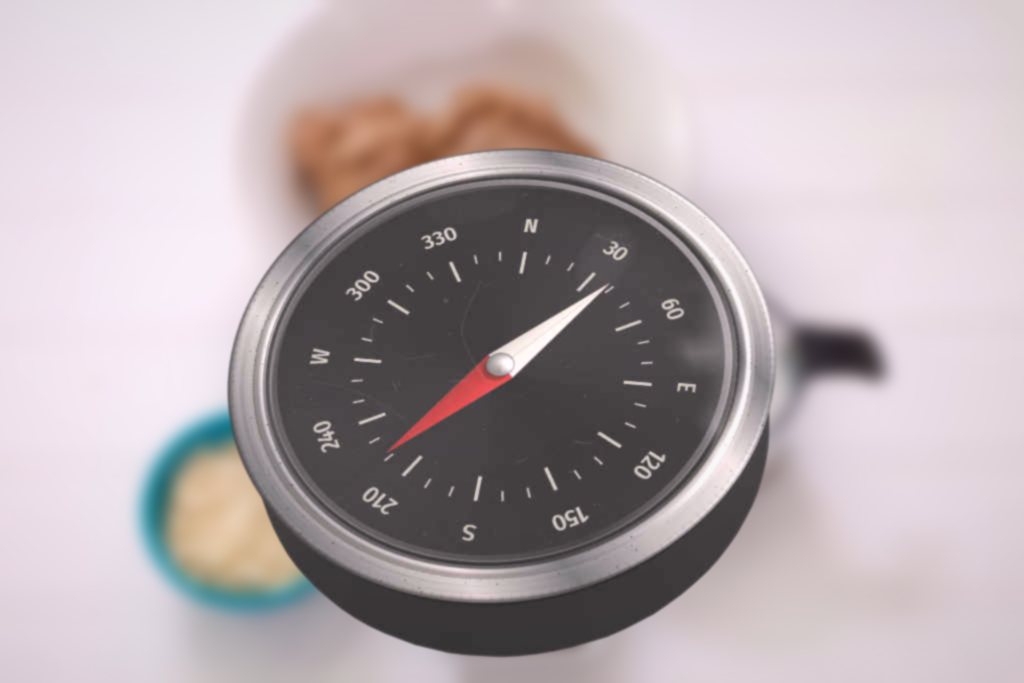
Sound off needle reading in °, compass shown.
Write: 220 °
